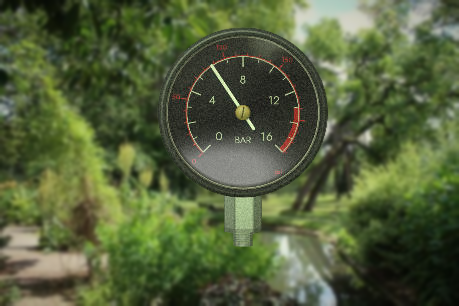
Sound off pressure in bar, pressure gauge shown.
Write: 6 bar
